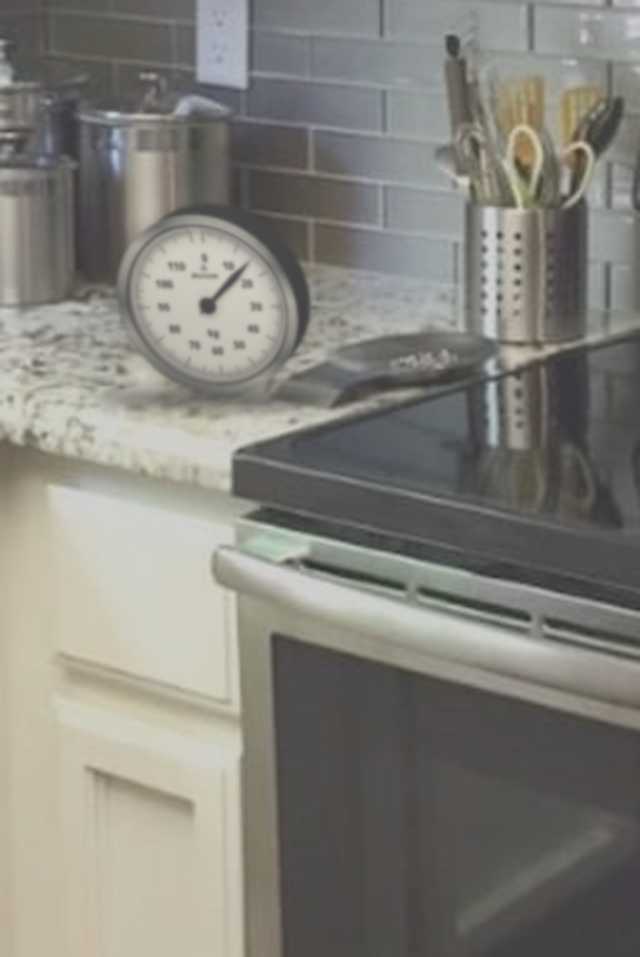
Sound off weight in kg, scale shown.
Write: 15 kg
